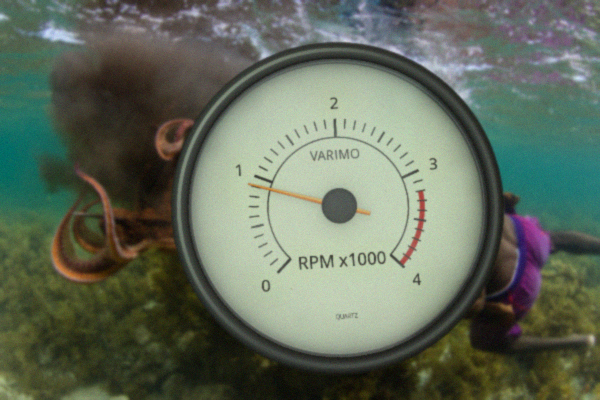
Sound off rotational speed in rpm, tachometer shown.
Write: 900 rpm
